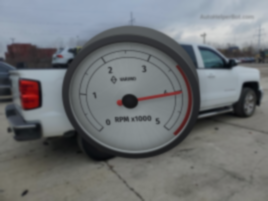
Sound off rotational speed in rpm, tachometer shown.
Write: 4000 rpm
